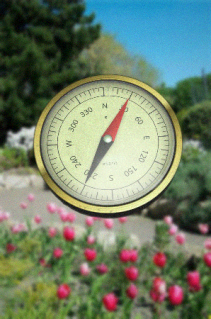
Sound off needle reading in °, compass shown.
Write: 30 °
